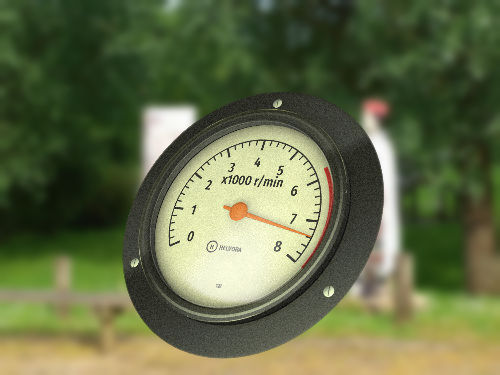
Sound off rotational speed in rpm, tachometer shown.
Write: 7400 rpm
